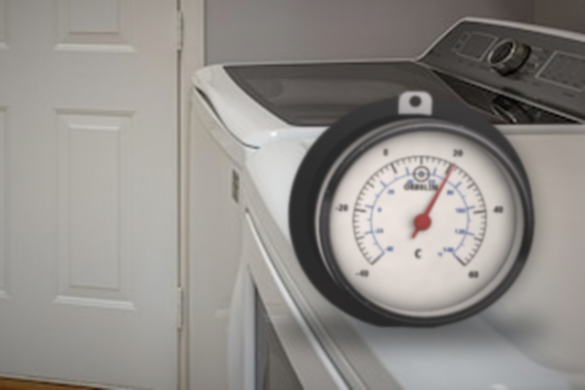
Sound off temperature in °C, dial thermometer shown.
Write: 20 °C
